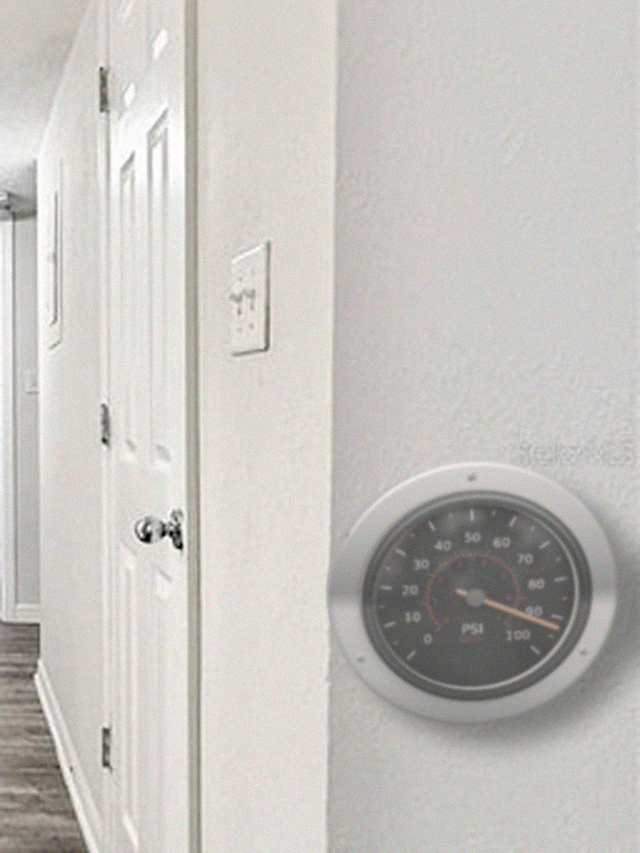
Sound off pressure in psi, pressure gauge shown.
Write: 92.5 psi
